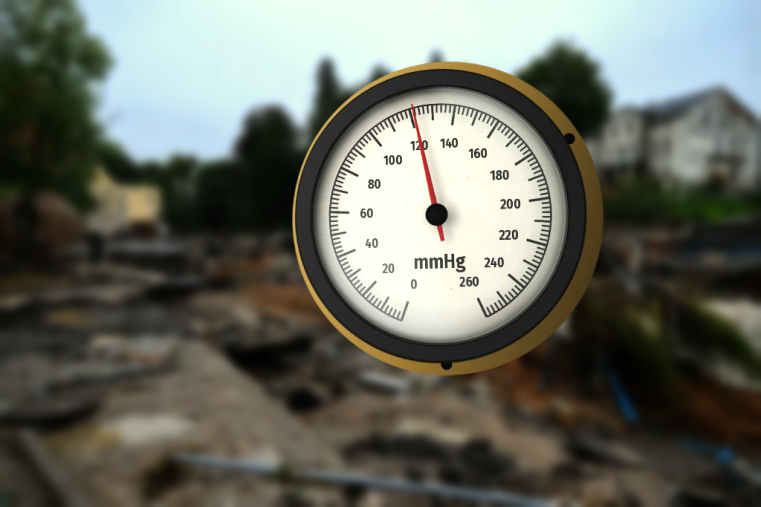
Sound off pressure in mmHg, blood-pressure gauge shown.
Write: 122 mmHg
